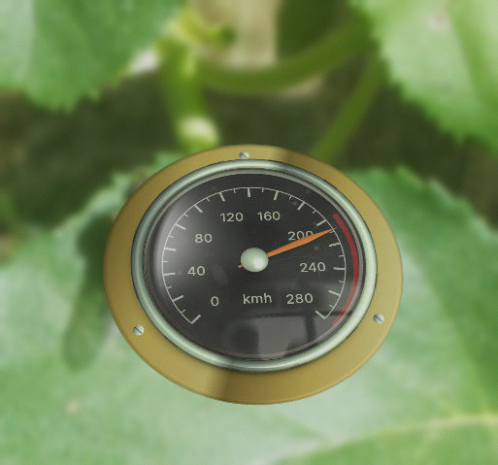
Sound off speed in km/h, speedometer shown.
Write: 210 km/h
